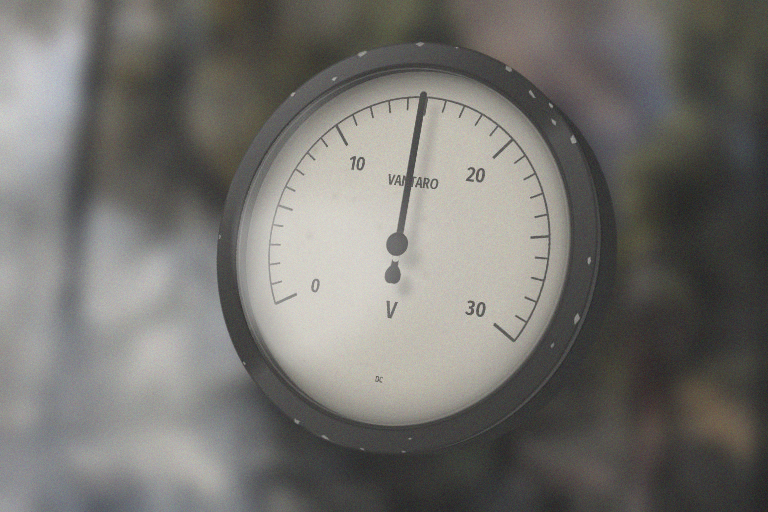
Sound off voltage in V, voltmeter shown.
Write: 15 V
